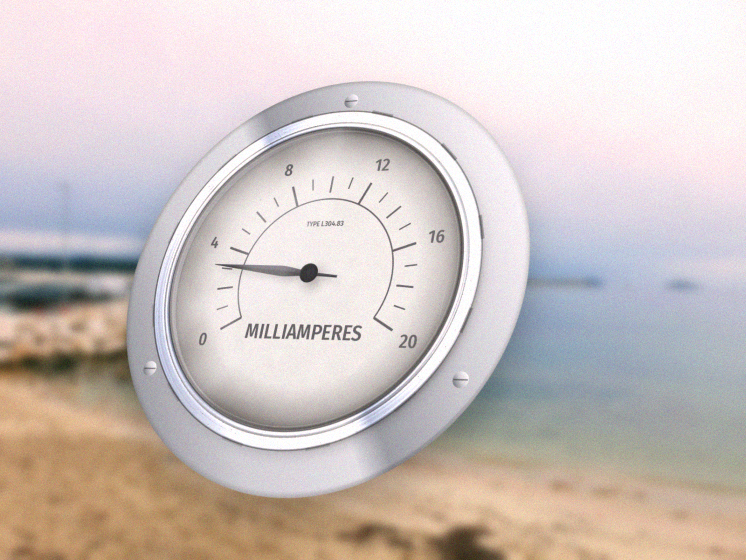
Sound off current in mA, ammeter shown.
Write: 3 mA
